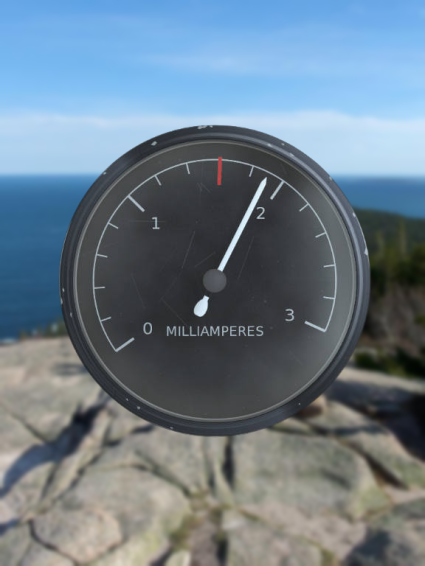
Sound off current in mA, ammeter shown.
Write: 1.9 mA
